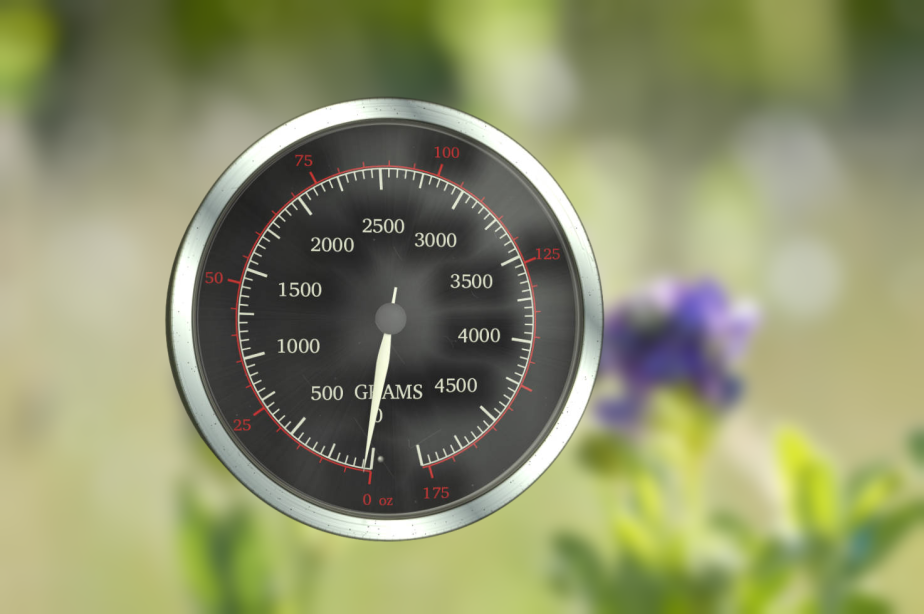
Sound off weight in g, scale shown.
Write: 50 g
